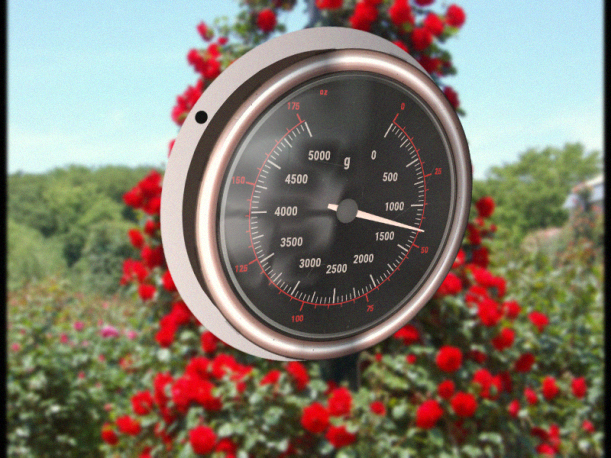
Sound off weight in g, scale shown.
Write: 1250 g
